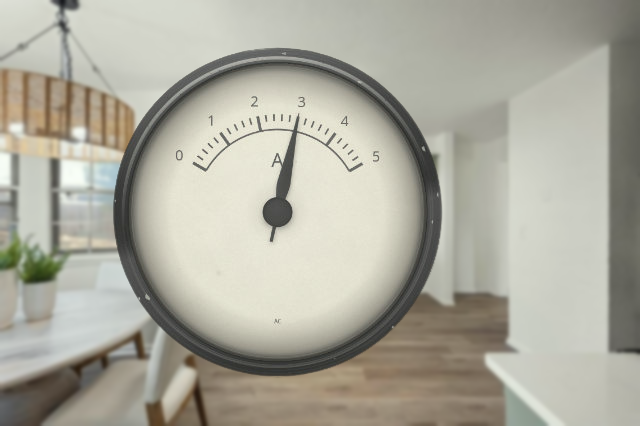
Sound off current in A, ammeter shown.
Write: 3 A
